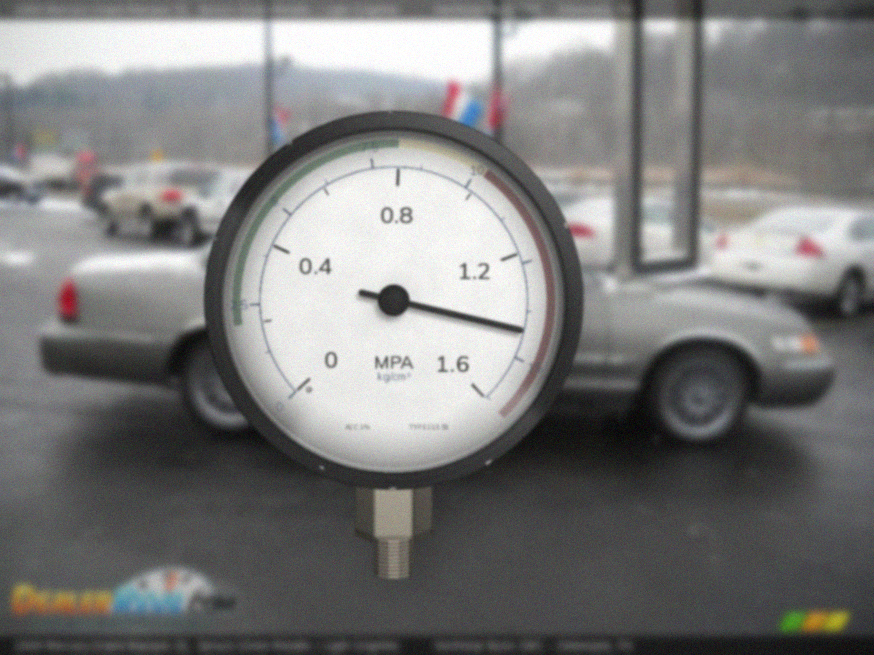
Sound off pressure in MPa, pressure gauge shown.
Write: 1.4 MPa
